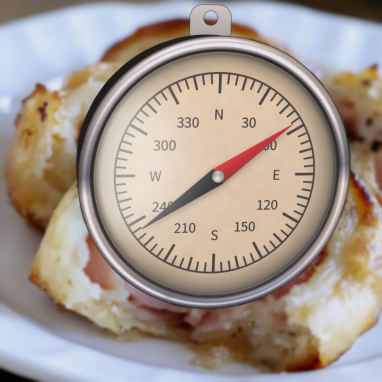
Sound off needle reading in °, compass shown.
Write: 55 °
